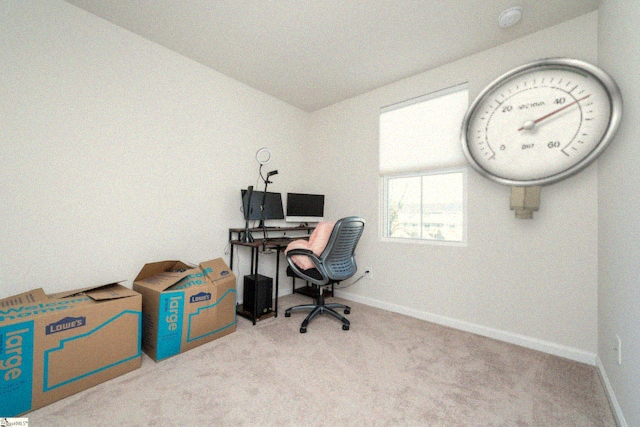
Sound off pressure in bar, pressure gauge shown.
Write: 44 bar
